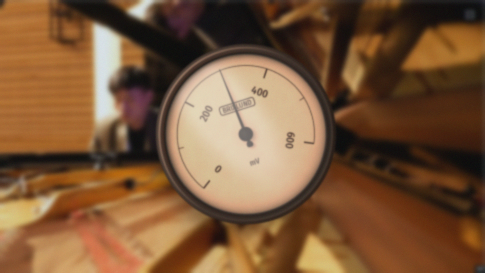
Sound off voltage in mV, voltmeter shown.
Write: 300 mV
